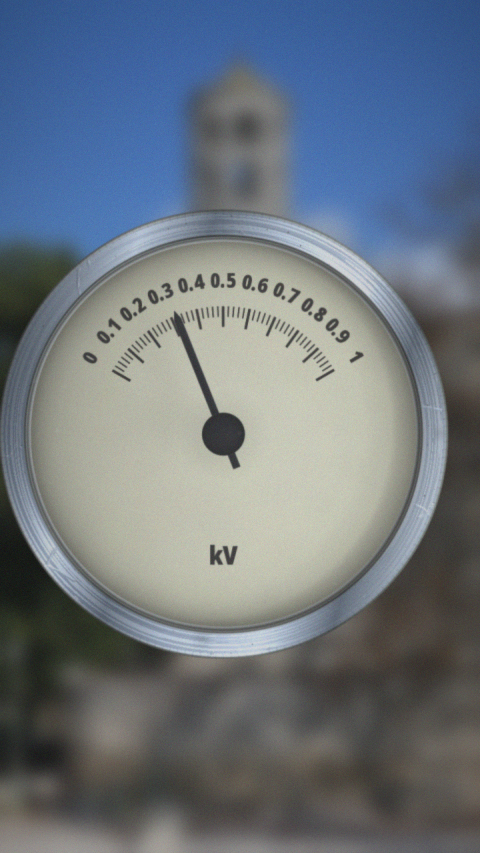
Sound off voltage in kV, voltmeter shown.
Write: 0.32 kV
